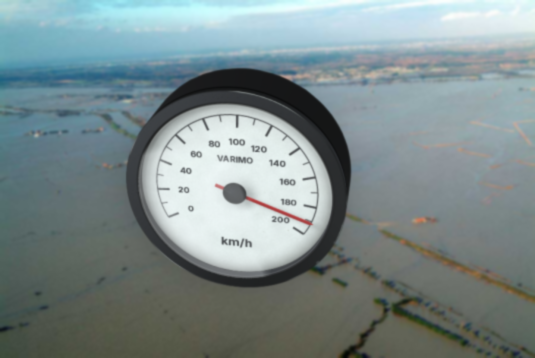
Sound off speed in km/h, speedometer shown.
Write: 190 km/h
